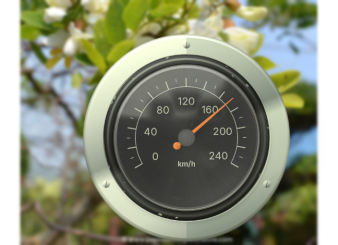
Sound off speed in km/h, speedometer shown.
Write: 170 km/h
